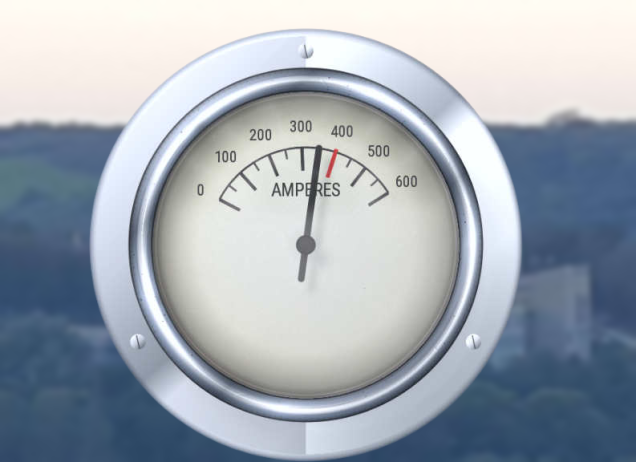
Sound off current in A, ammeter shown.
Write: 350 A
